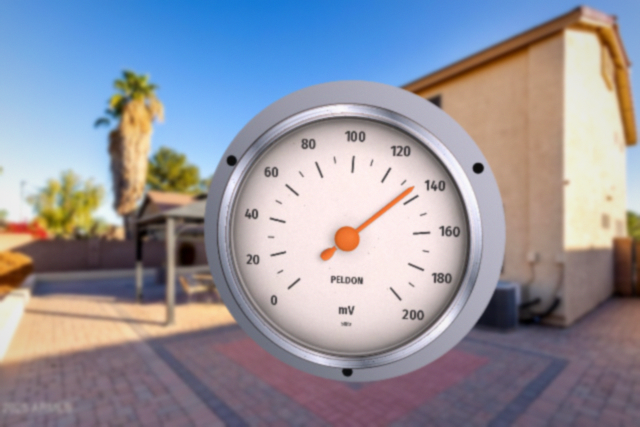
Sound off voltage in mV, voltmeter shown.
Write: 135 mV
